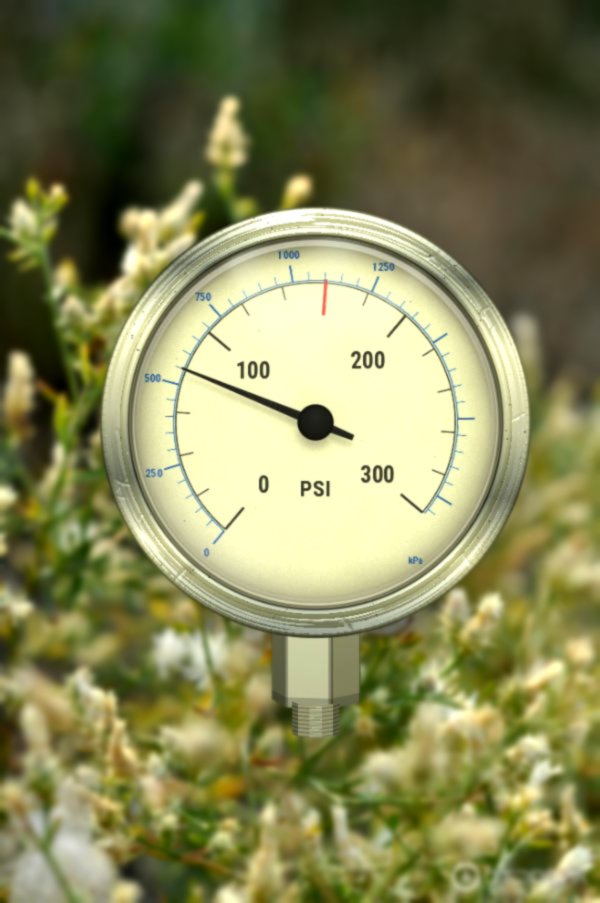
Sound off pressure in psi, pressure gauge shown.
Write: 80 psi
